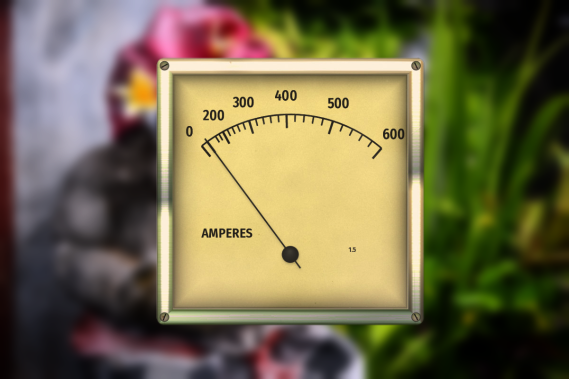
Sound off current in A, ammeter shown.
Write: 100 A
